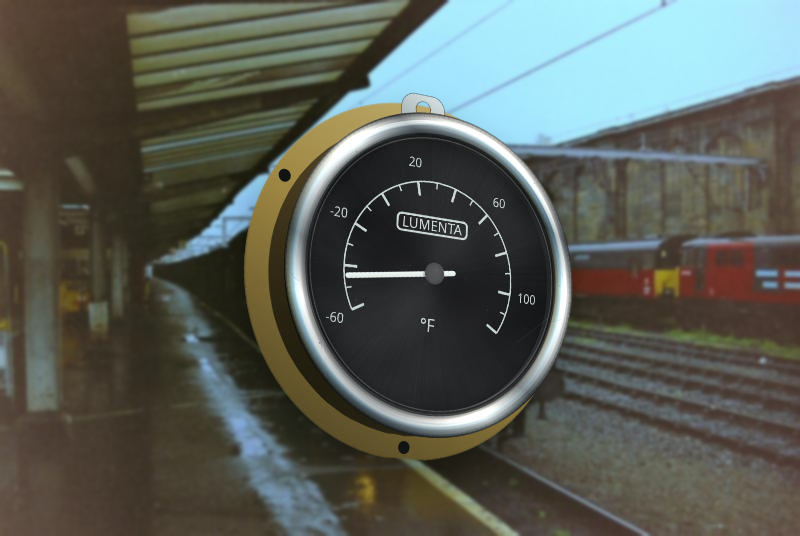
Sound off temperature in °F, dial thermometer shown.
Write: -45 °F
